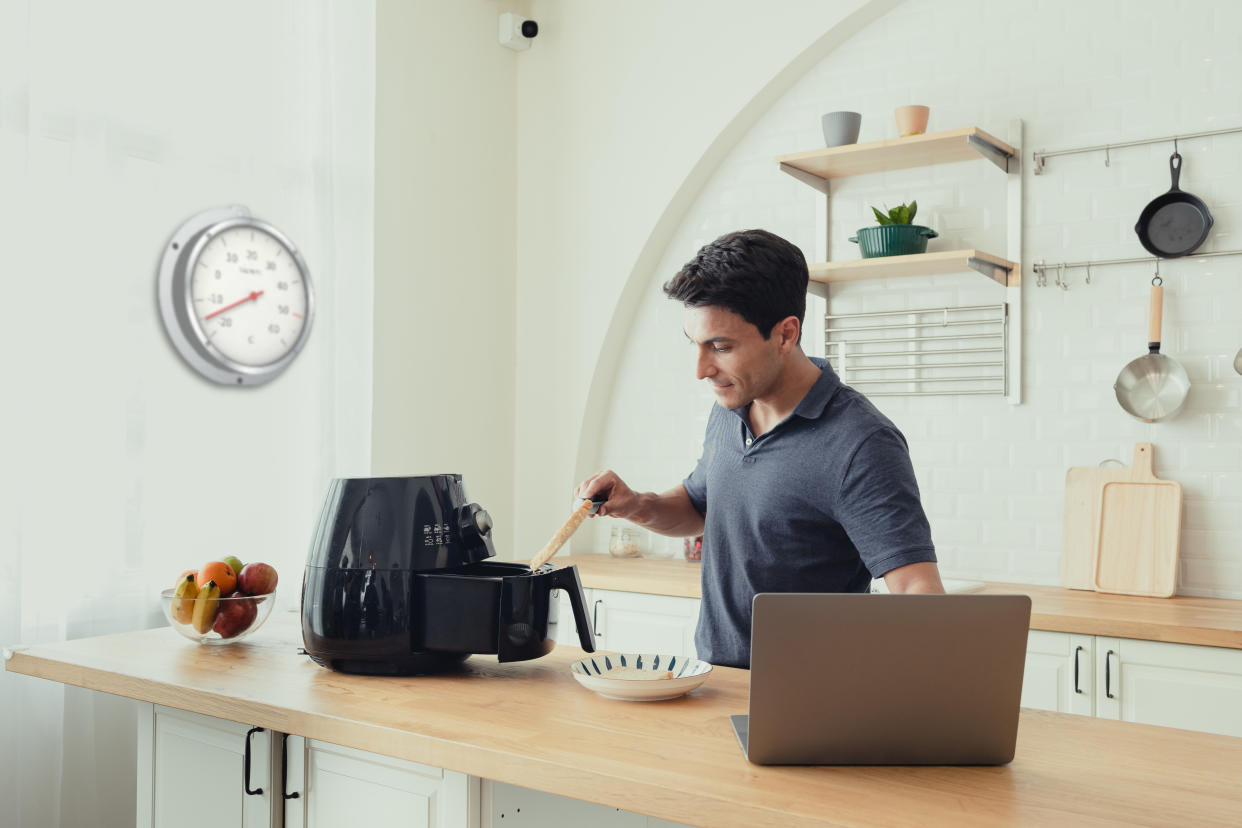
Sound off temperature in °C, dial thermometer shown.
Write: -15 °C
